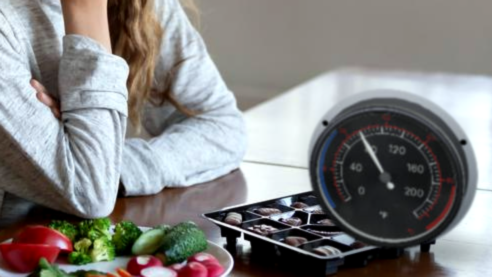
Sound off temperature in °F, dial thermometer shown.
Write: 80 °F
